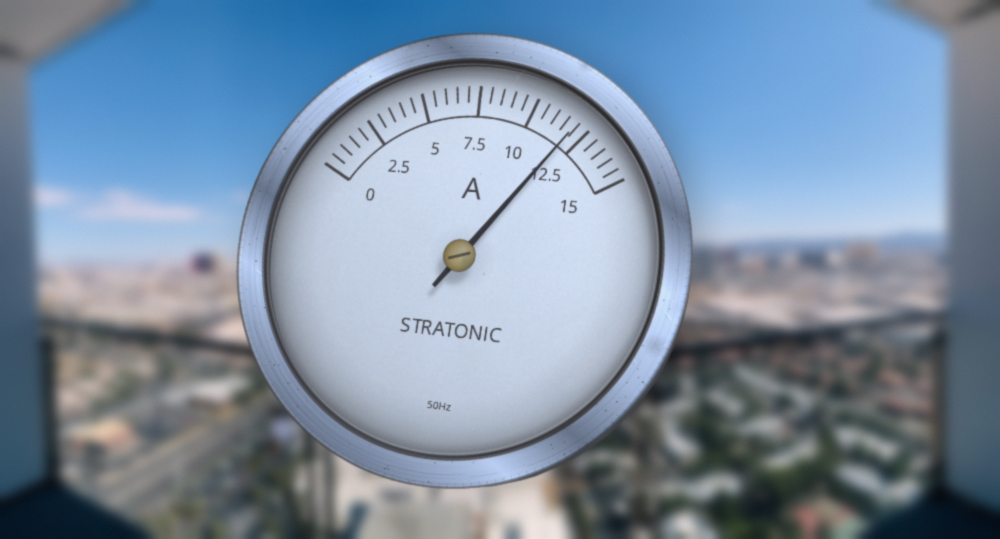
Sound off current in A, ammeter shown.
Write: 12 A
